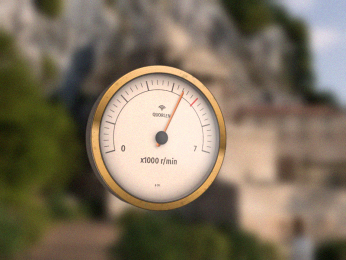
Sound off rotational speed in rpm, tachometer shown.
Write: 4400 rpm
